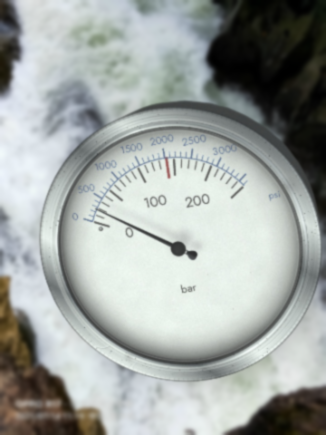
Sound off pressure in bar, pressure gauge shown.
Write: 20 bar
